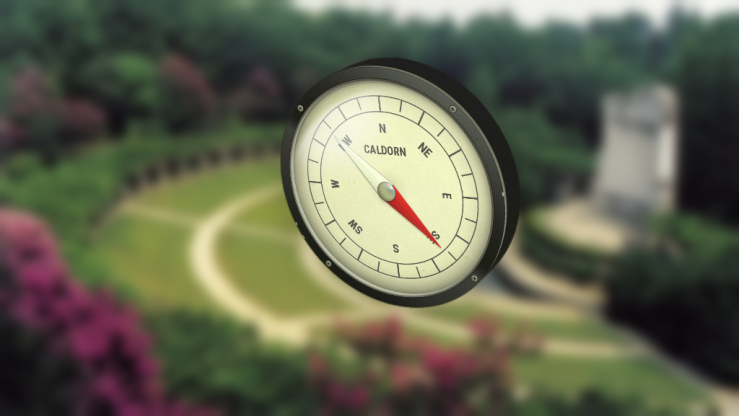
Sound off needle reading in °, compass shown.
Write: 135 °
